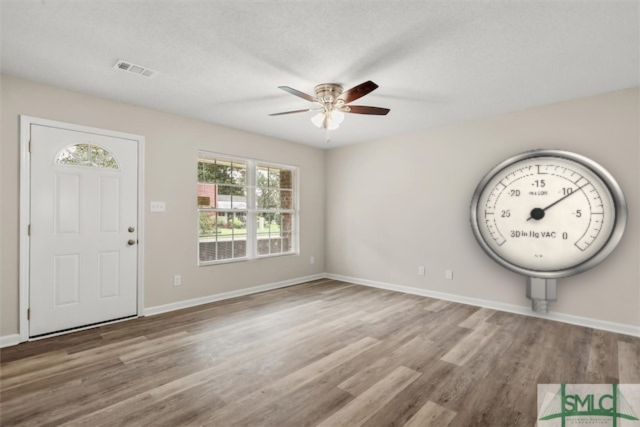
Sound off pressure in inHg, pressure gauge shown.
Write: -9 inHg
